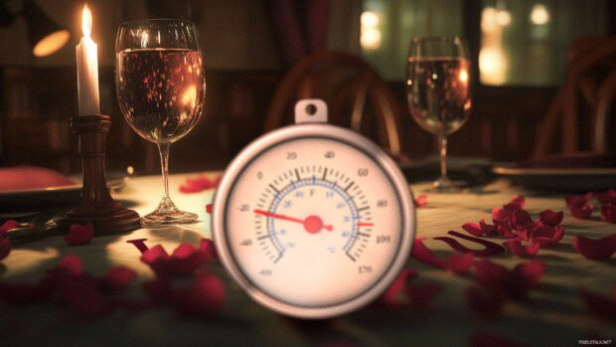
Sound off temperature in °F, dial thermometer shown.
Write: -20 °F
